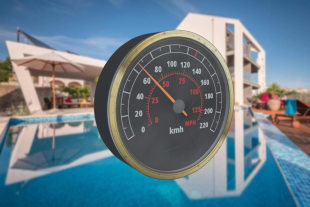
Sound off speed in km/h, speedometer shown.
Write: 65 km/h
